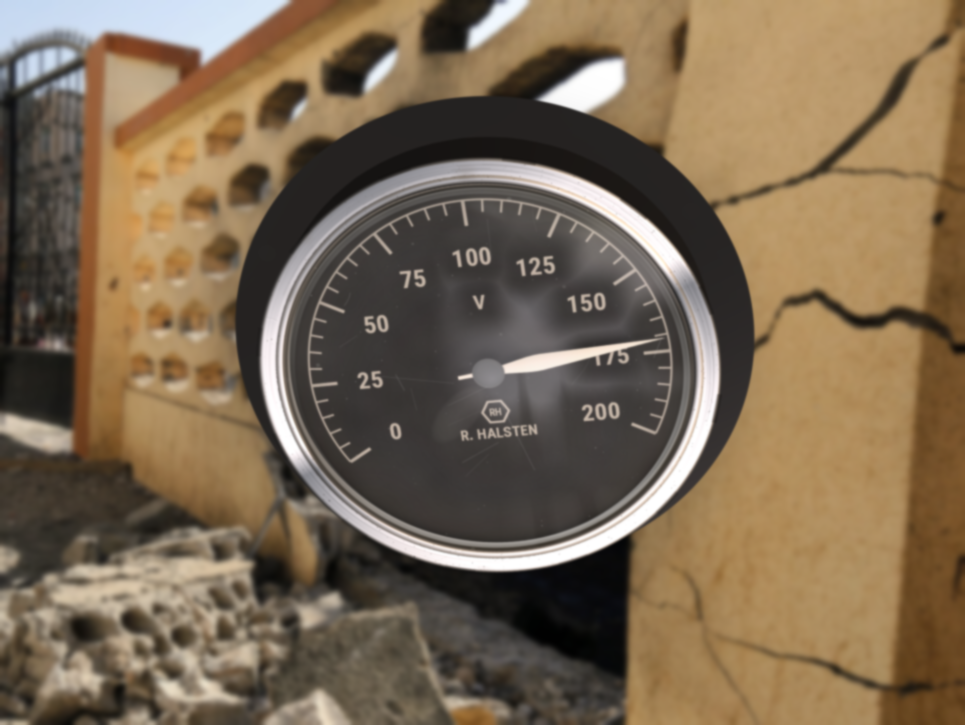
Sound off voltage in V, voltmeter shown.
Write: 170 V
